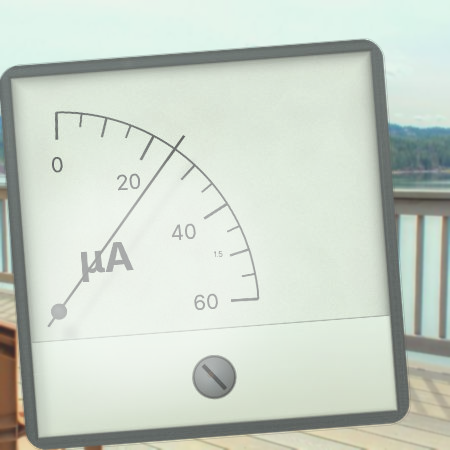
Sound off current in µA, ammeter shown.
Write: 25 µA
